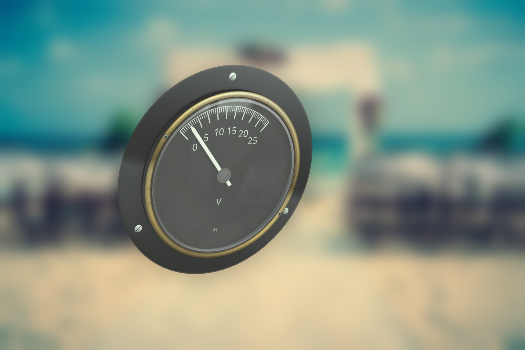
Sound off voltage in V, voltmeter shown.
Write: 2.5 V
